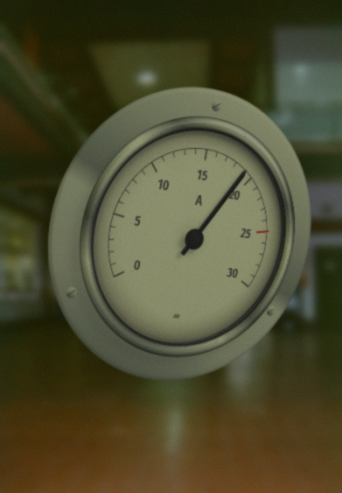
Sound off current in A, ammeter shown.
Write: 19 A
